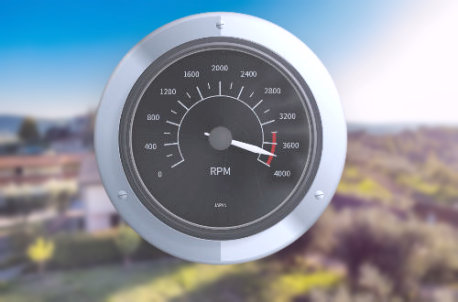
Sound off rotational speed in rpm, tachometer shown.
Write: 3800 rpm
